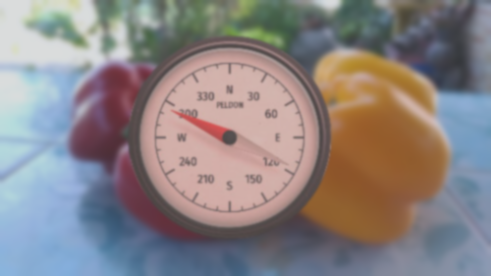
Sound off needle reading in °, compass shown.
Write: 295 °
